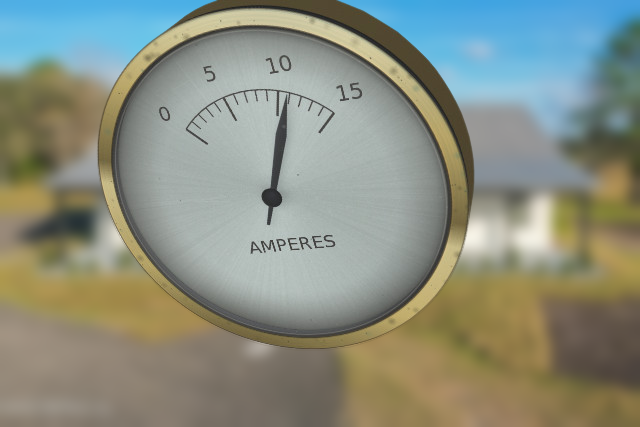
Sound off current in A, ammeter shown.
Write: 11 A
